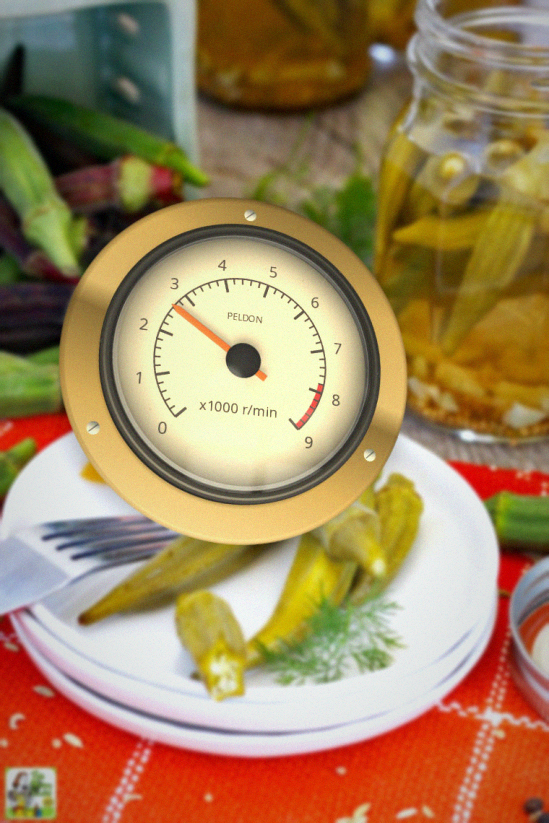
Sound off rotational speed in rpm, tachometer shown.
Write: 2600 rpm
